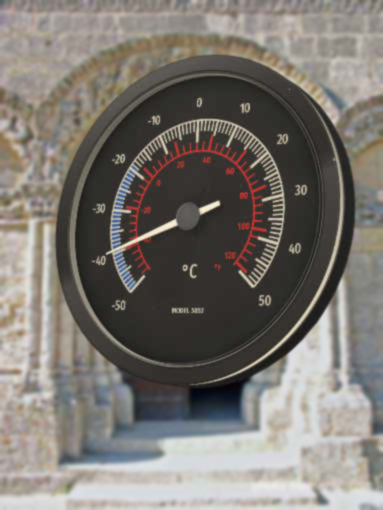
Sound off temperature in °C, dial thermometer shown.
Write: -40 °C
